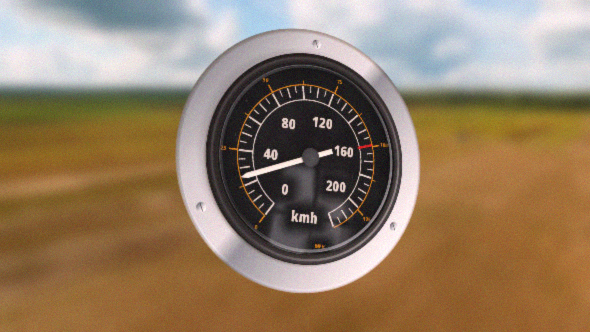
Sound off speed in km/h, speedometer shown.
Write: 25 km/h
